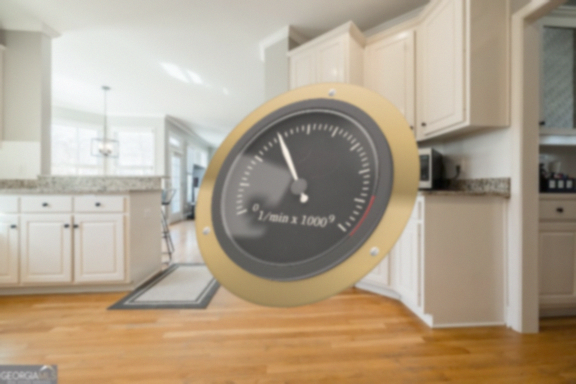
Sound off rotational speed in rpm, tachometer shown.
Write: 3000 rpm
